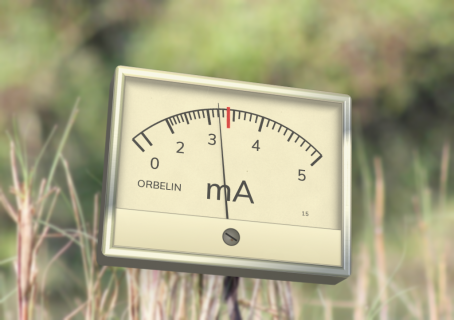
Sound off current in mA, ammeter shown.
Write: 3.2 mA
